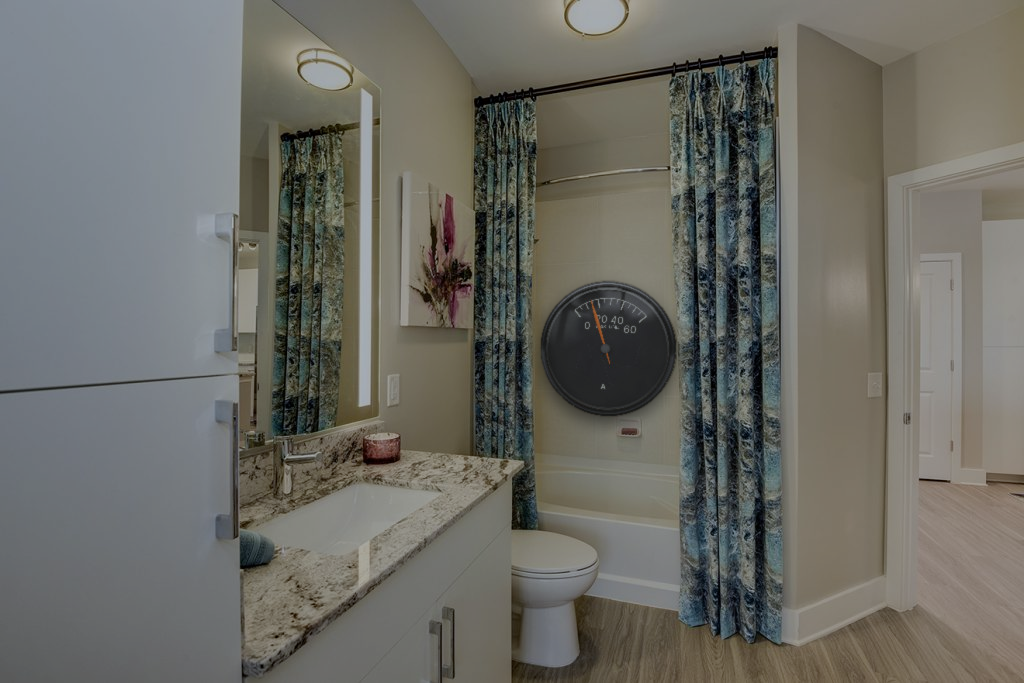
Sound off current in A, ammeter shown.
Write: 15 A
